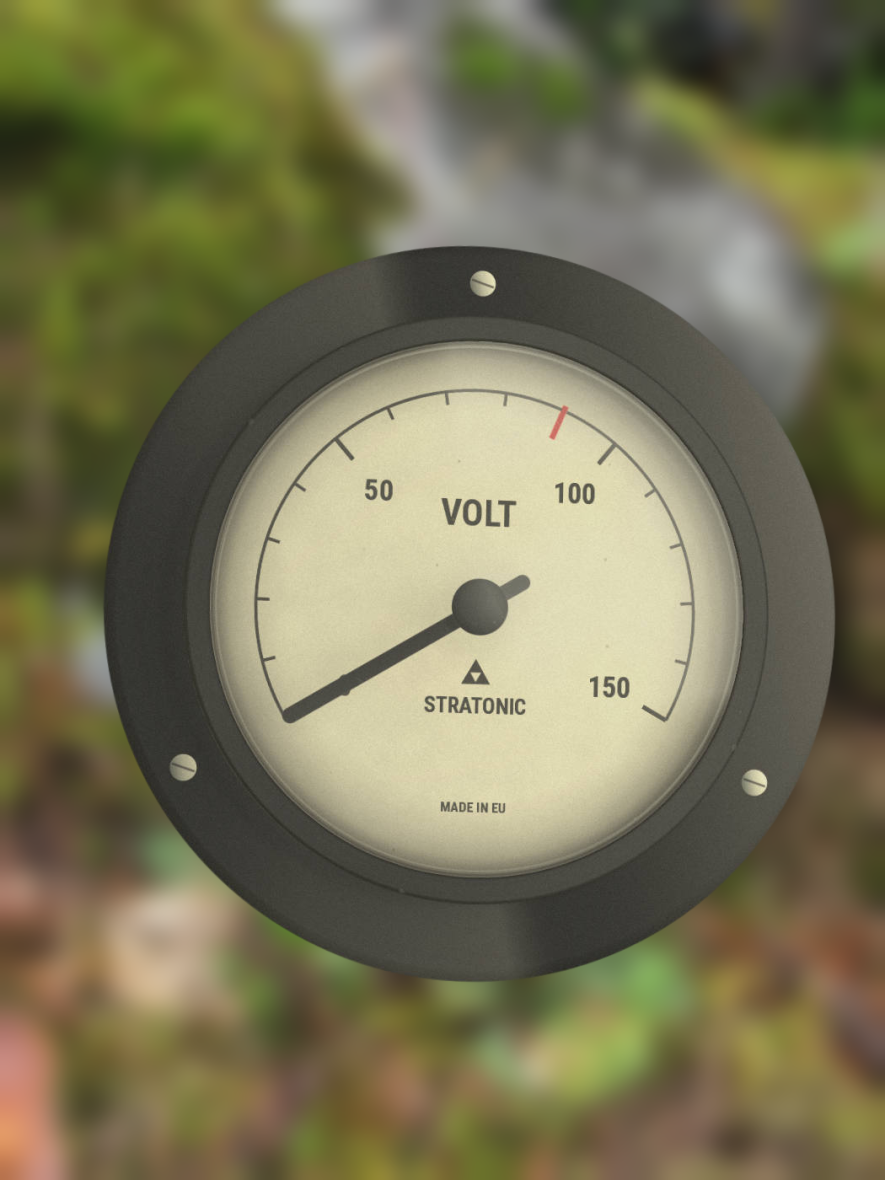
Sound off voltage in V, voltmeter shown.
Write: 0 V
